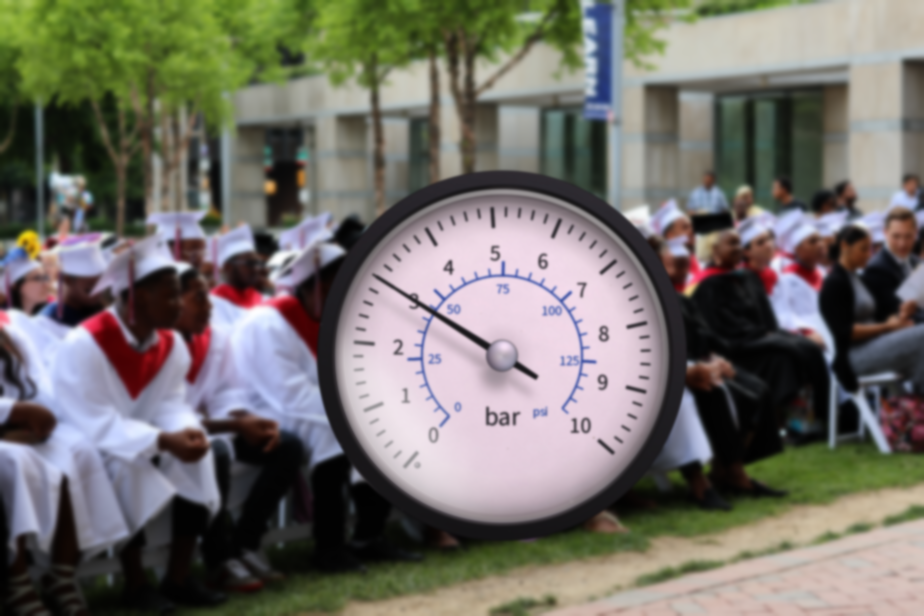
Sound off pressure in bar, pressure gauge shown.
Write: 3 bar
